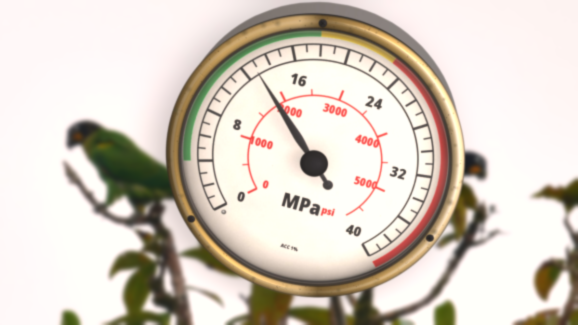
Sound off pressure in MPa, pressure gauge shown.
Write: 13 MPa
